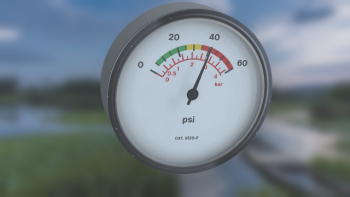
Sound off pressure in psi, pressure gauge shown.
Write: 40 psi
